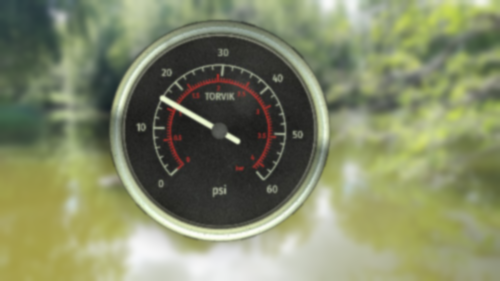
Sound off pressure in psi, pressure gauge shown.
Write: 16 psi
